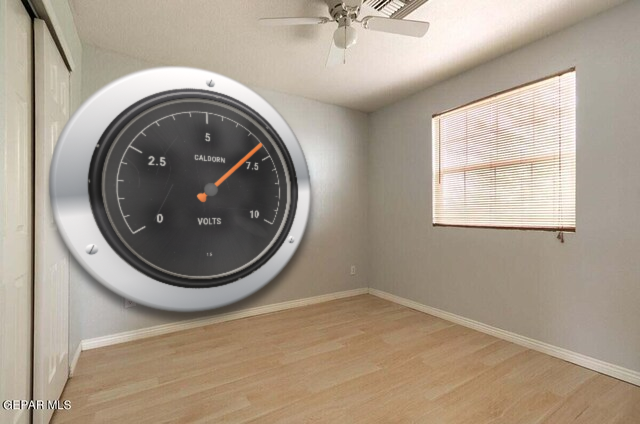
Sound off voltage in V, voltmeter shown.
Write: 7 V
